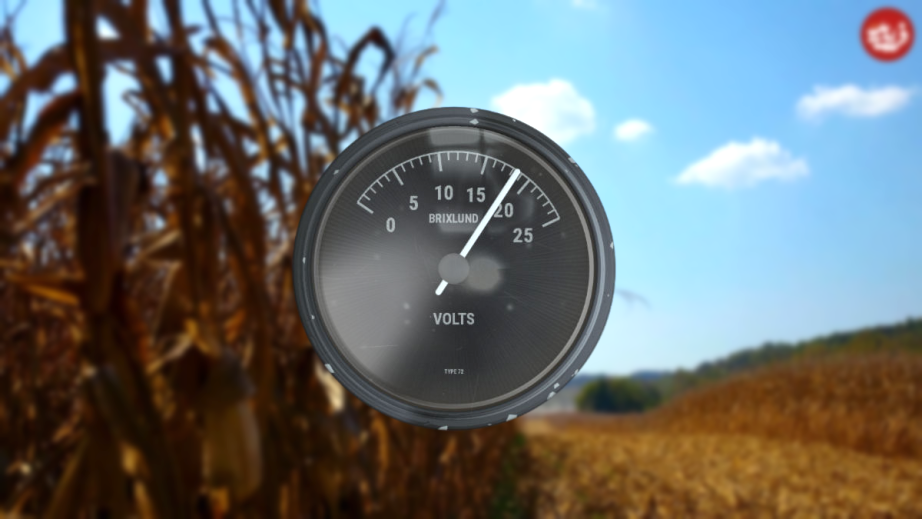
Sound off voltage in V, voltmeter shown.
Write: 18.5 V
